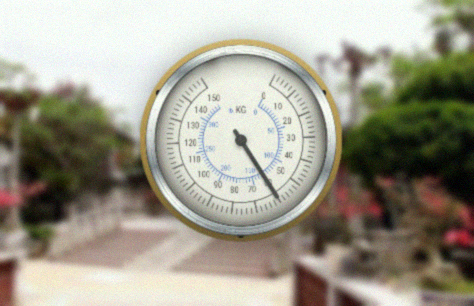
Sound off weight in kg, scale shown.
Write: 60 kg
